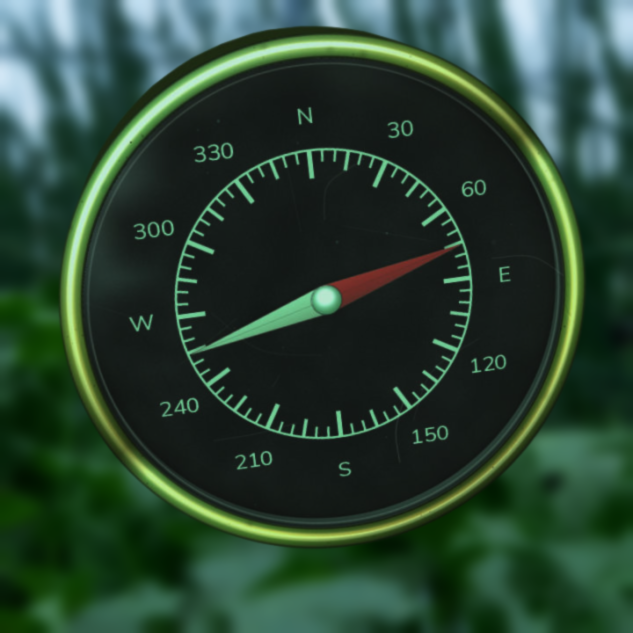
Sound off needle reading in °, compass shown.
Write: 75 °
